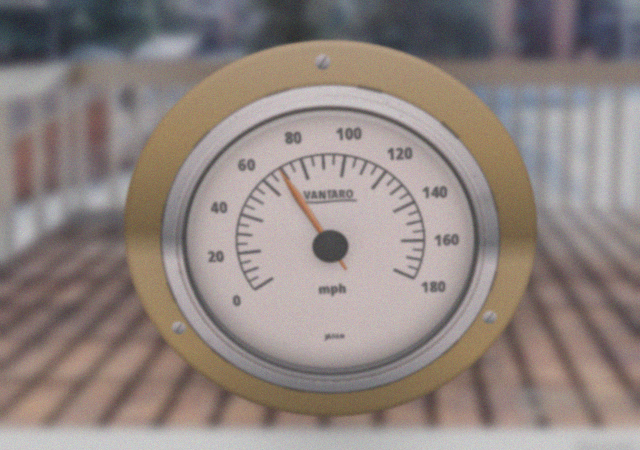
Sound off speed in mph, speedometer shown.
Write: 70 mph
